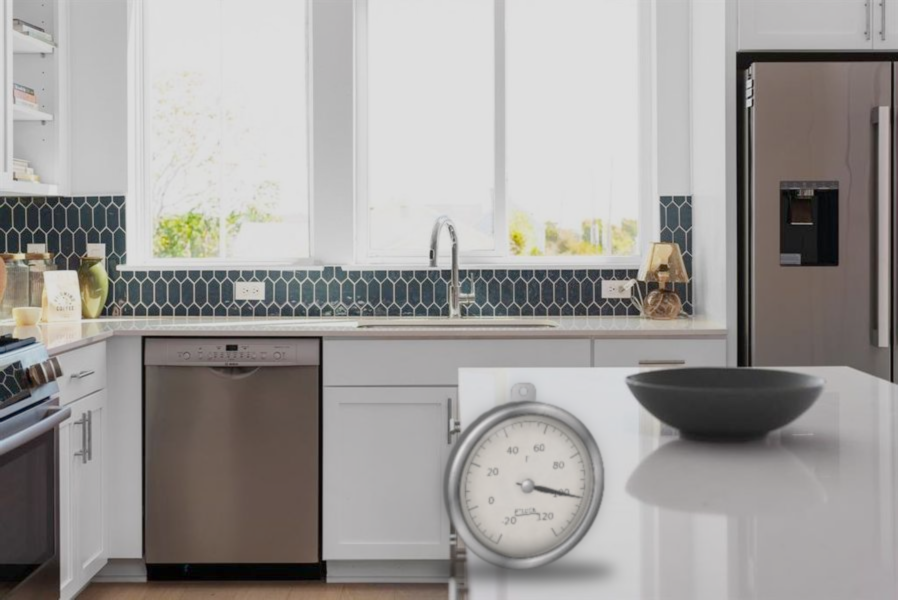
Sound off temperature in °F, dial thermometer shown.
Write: 100 °F
